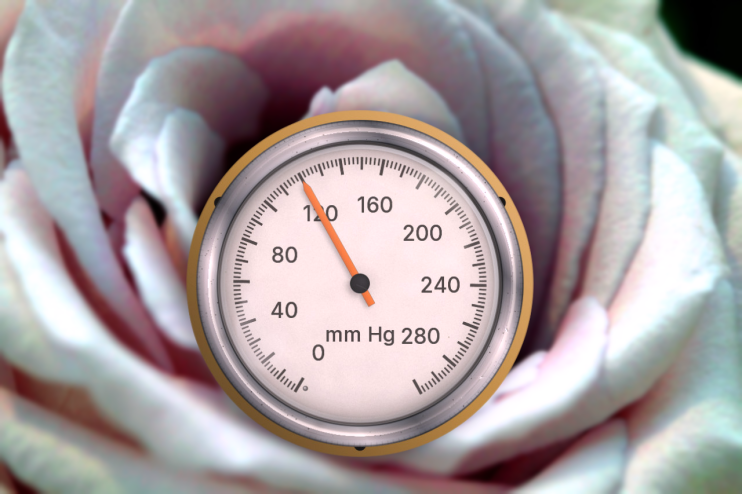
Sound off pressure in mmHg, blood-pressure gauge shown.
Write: 120 mmHg
